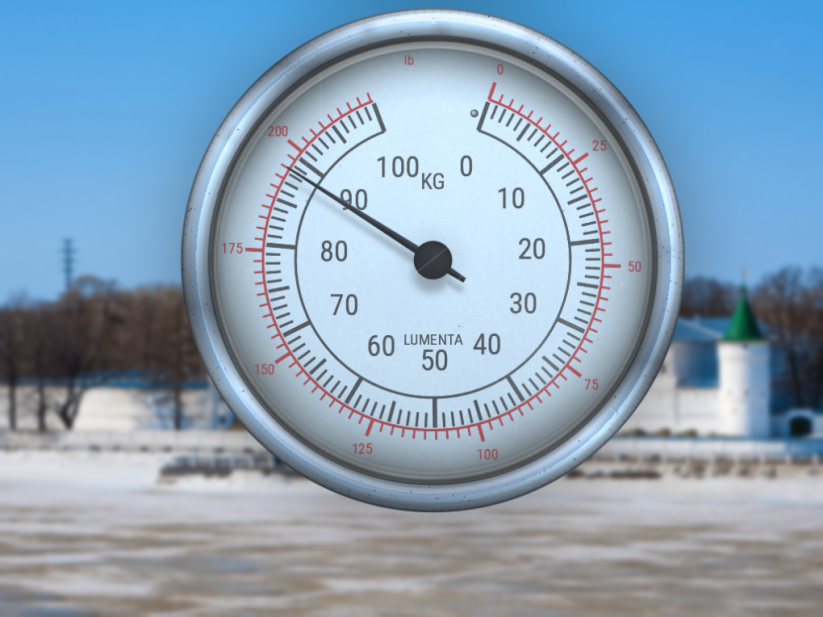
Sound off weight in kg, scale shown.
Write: 88.5 kg
